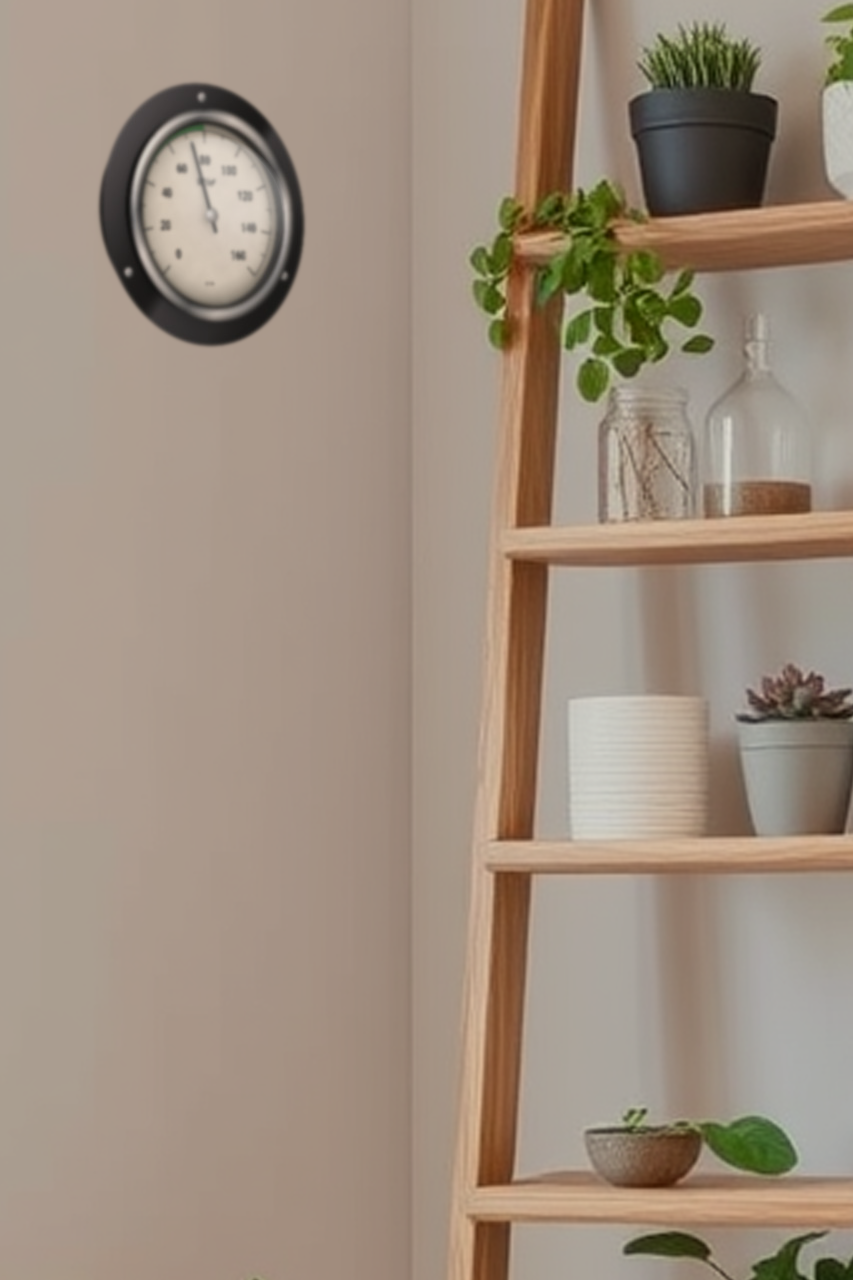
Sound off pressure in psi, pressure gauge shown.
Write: 70 psi
